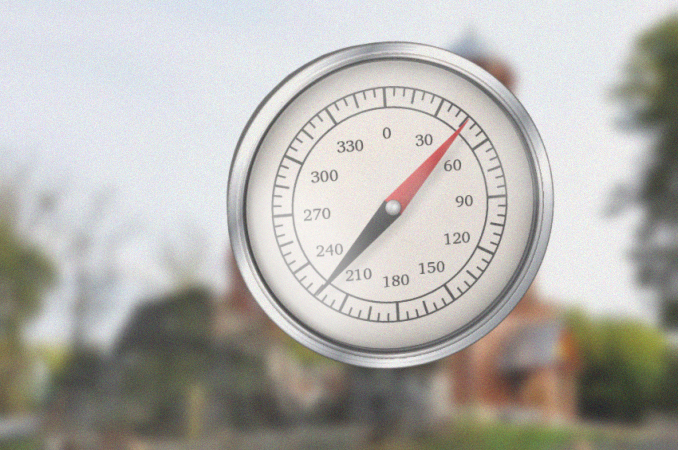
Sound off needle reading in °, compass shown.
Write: 45 °
